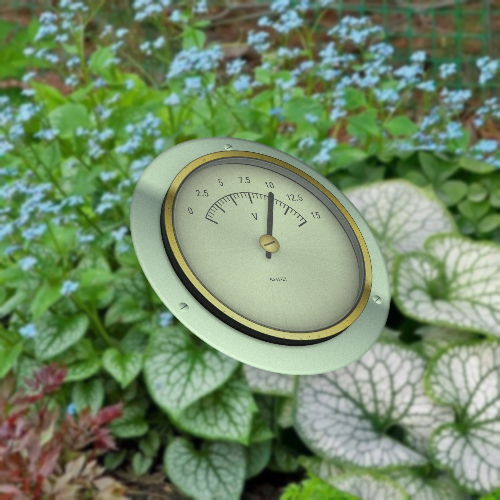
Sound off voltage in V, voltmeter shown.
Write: 10 V
